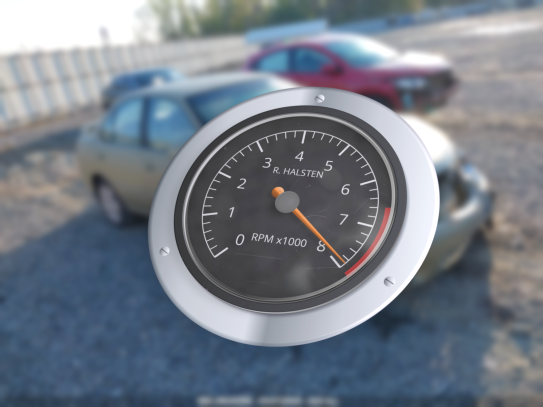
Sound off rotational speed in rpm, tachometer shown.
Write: 7900 rpm
